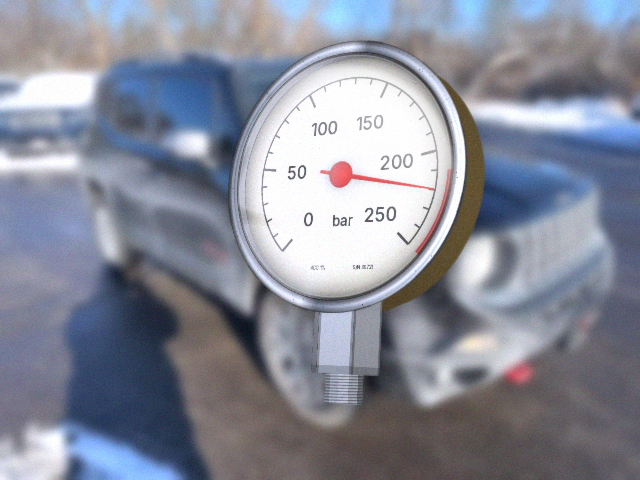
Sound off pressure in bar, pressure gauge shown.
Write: 220 bar
